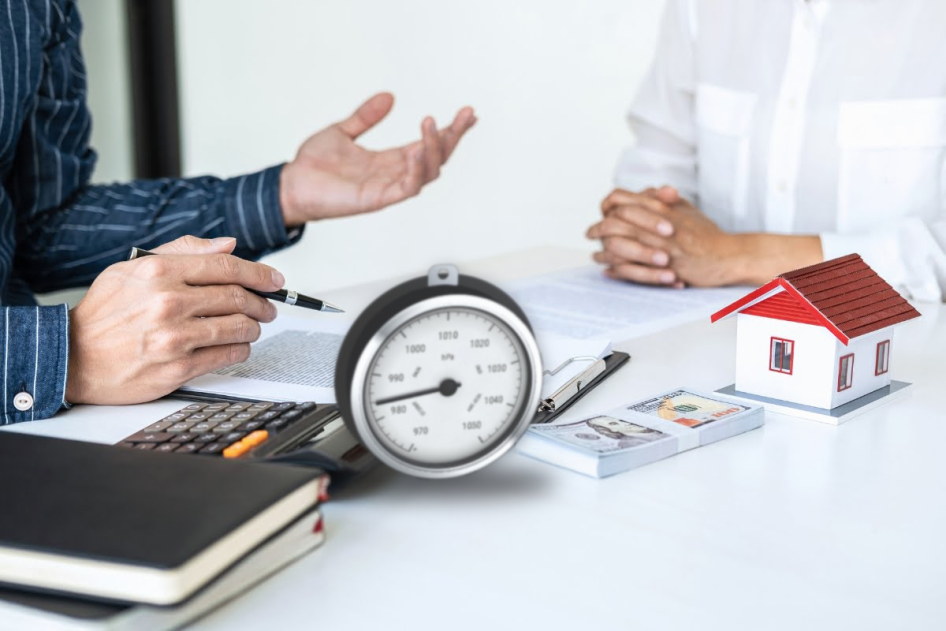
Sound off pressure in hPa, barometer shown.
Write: 984 hPa
